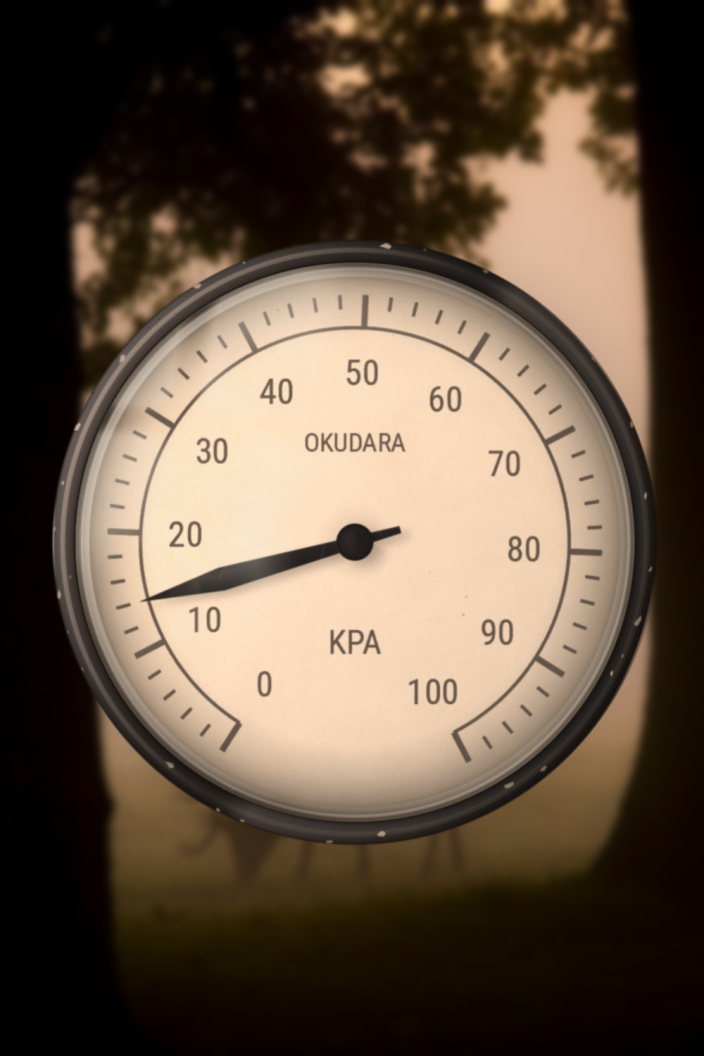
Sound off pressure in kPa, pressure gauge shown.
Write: 14 kPa
